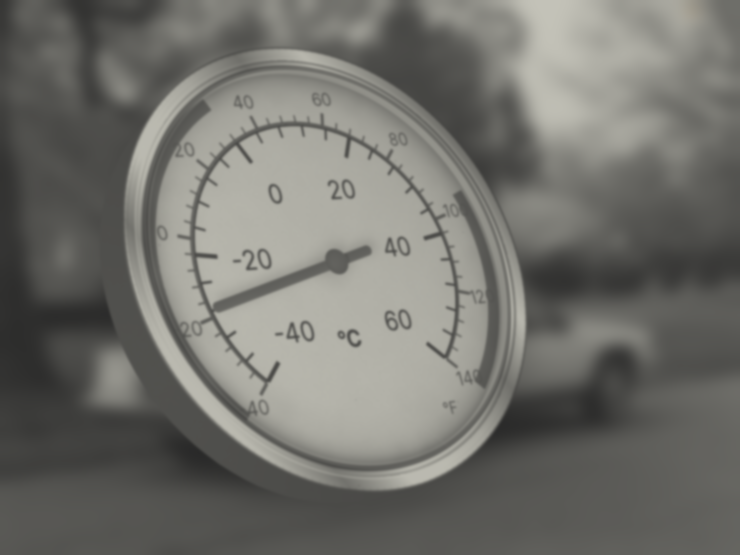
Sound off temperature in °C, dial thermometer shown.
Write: -28 °C
